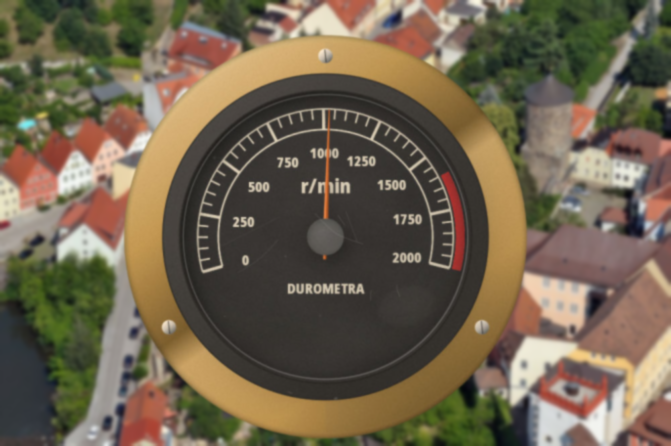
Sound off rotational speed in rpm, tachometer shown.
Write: 1025 rpm
